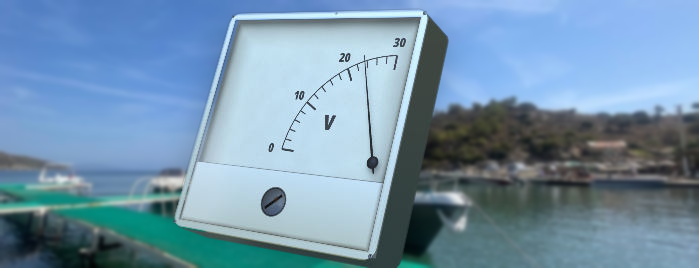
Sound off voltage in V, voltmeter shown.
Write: 24 V
